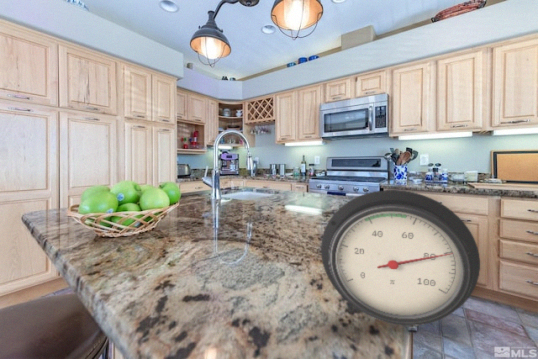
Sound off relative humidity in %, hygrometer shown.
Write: 80 %
